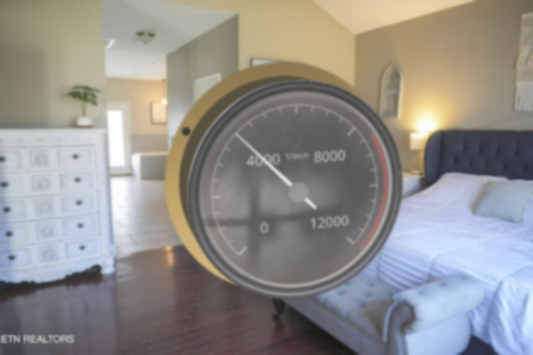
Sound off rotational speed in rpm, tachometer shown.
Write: 4000 rpm
